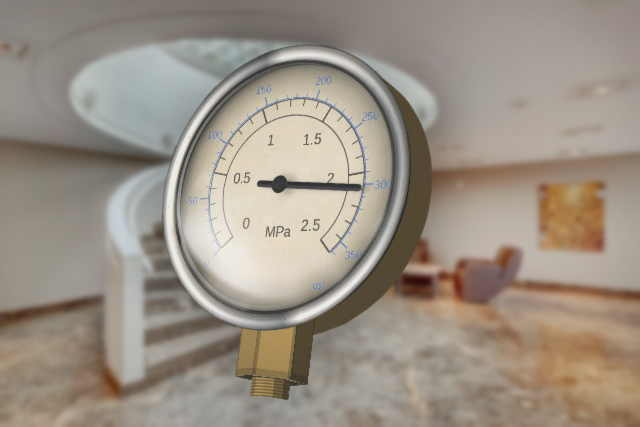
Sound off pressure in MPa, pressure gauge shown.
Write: 2.1 MPa
